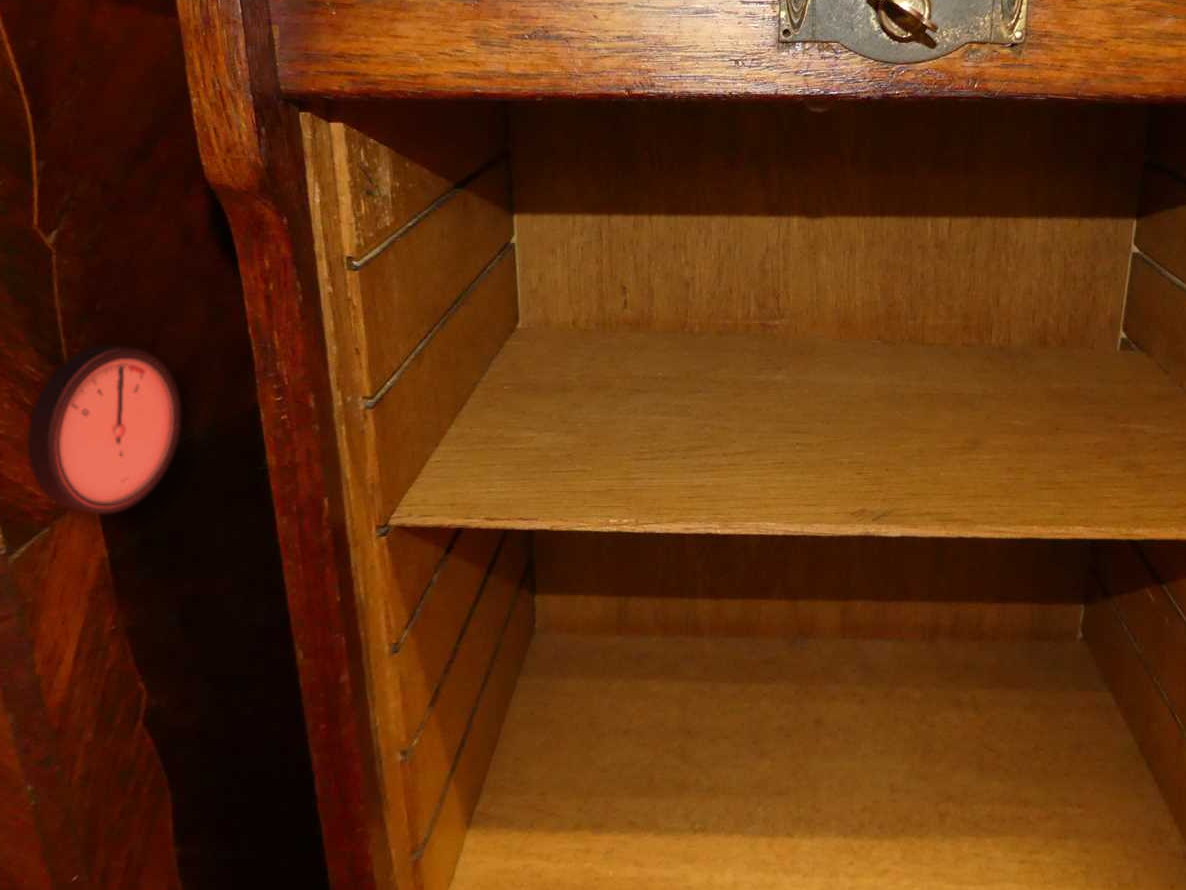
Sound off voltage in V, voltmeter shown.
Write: 2 V
